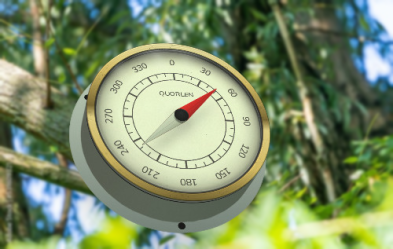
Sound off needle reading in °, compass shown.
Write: 50 °
